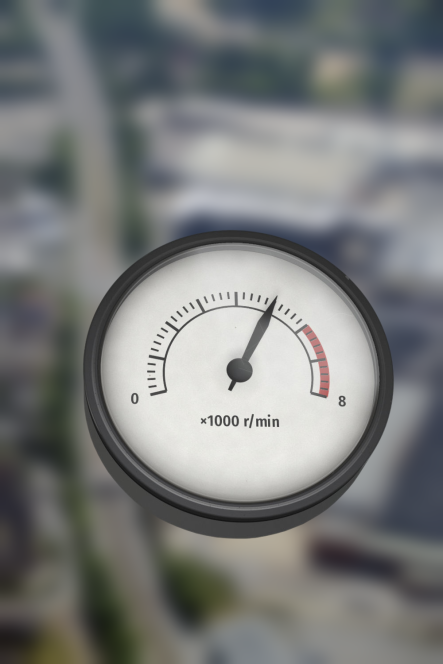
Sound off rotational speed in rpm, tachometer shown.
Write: 5000 rpm
